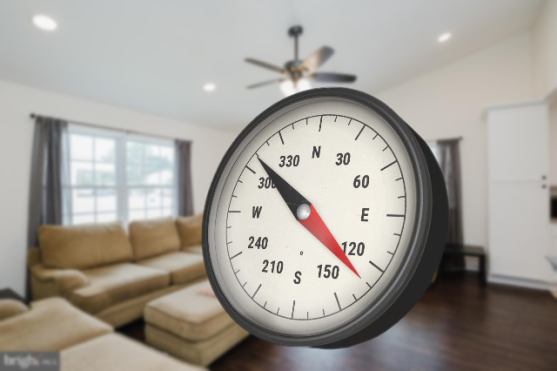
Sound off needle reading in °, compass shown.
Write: 130 °
